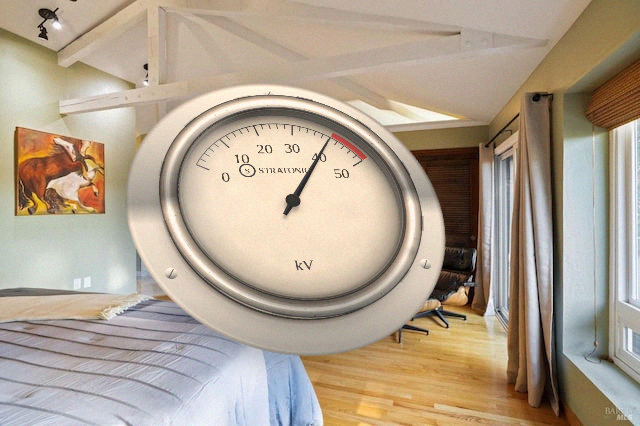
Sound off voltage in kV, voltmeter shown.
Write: 40 kV
